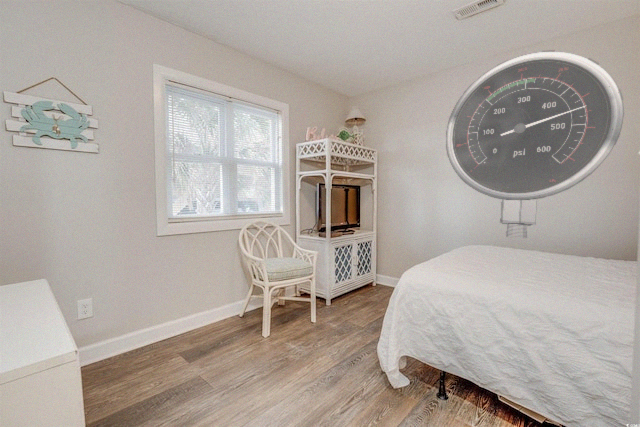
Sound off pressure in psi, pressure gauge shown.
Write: 460 psi
